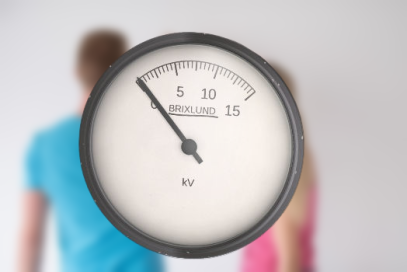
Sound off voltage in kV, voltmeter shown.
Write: 0.5 kV
